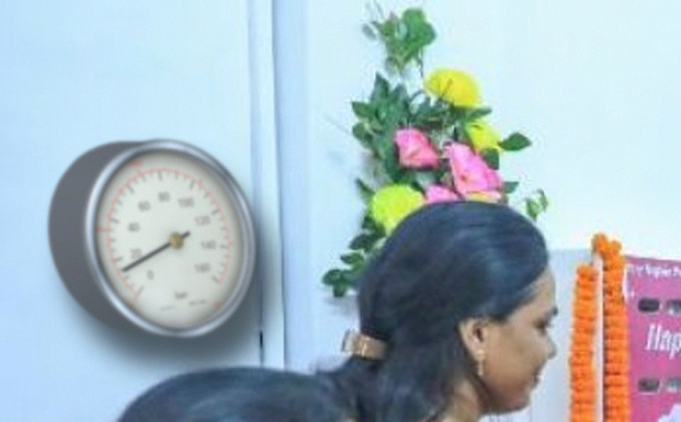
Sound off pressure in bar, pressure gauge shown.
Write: 15 bar
